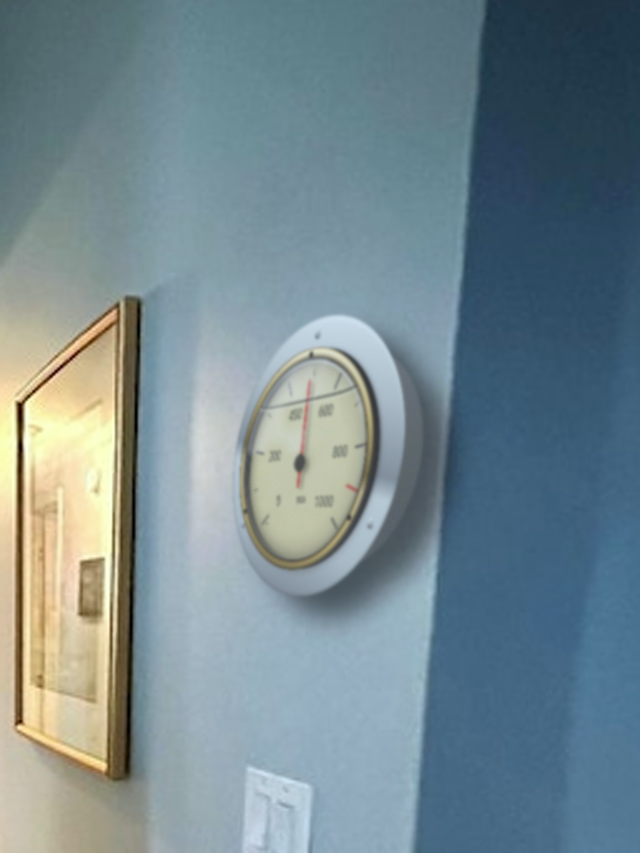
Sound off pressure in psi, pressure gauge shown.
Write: 500 psi
